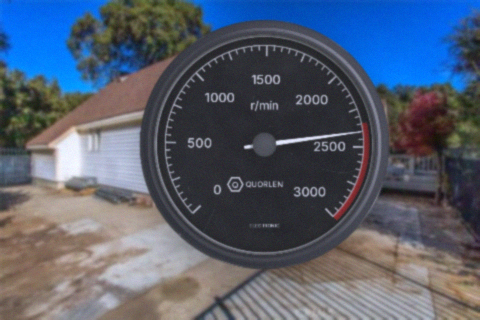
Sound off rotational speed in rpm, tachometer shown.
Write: 2400 rpm
